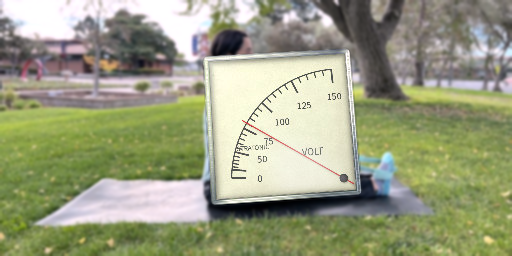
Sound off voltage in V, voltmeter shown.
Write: 80 V
